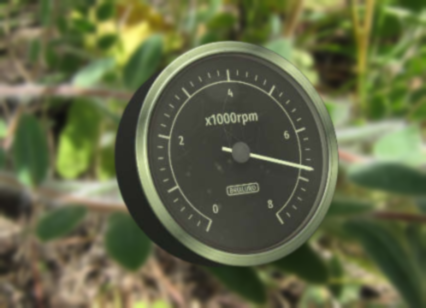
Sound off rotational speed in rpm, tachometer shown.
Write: 6800 rpm
